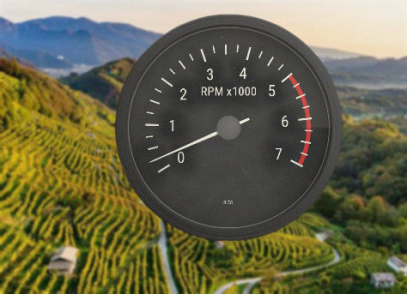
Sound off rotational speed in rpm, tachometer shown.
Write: 250 rpm
